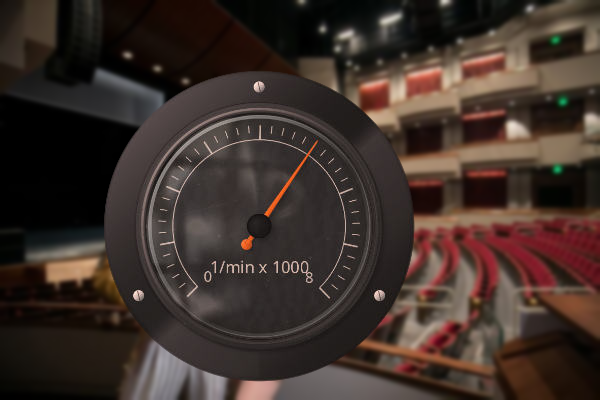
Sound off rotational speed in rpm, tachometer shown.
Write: 5000 rpm
